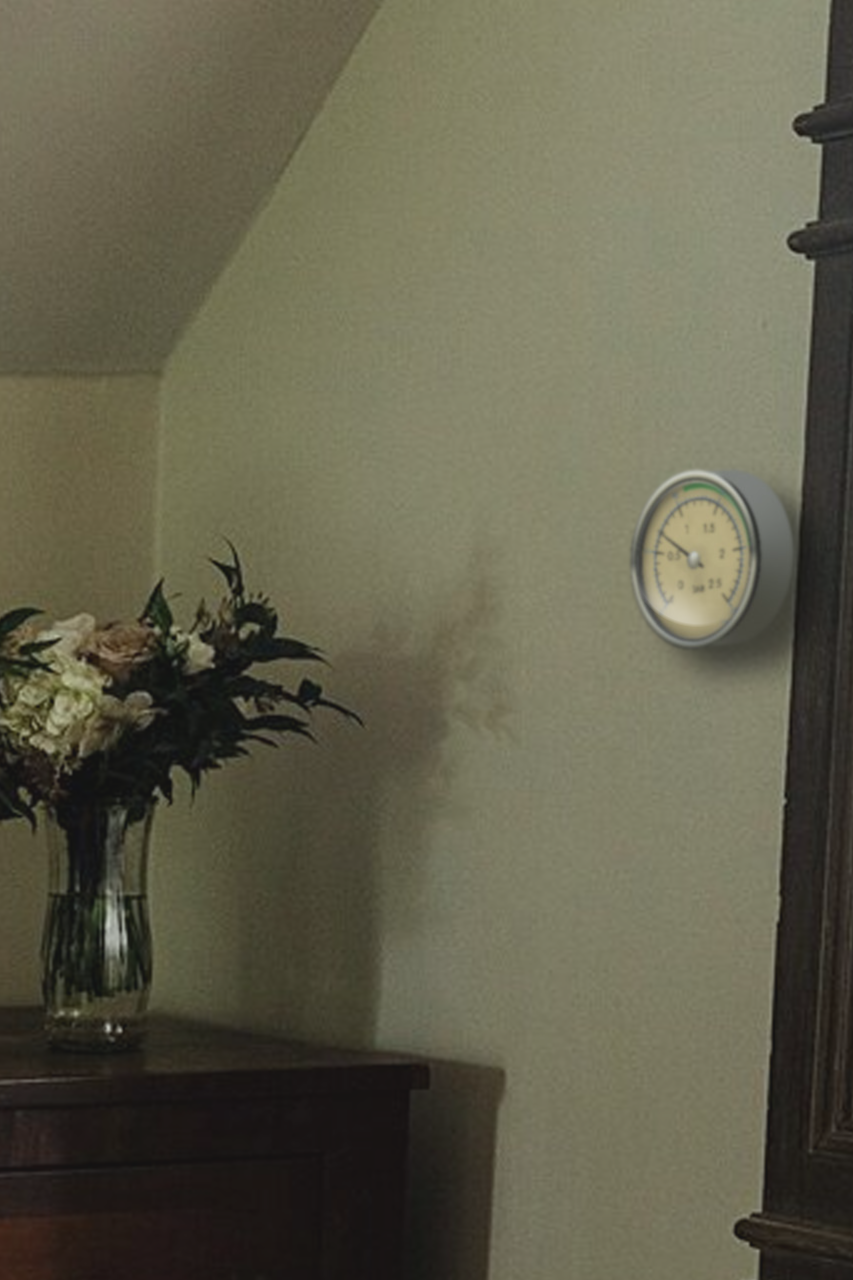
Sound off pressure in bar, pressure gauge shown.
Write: 0.7 bar
